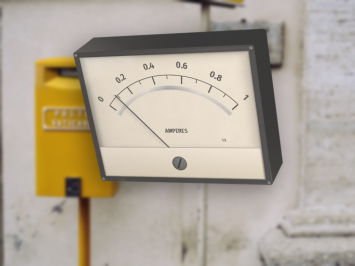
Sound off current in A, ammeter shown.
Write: 0.1 A
